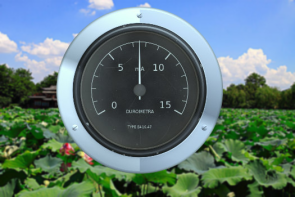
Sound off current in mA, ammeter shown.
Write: 7.5 mA
